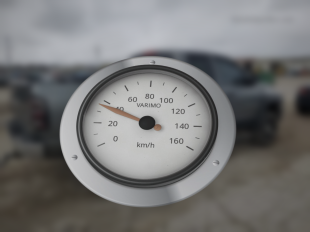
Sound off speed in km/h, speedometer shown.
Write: 35 km/h
